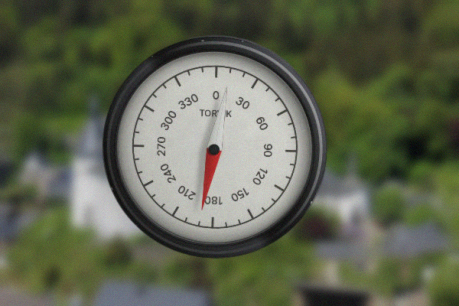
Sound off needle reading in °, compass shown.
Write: 190 °
